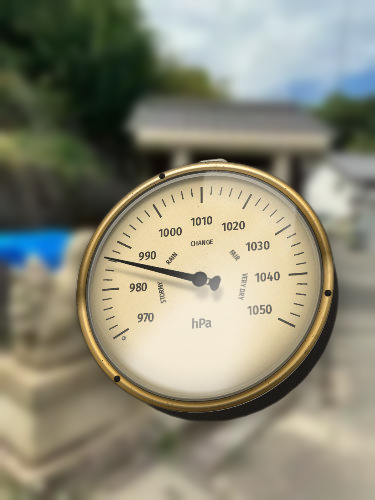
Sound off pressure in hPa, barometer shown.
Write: 986 hPa
